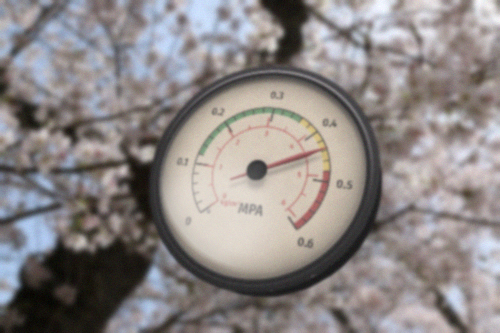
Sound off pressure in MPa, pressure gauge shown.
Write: 0.44 MPa
